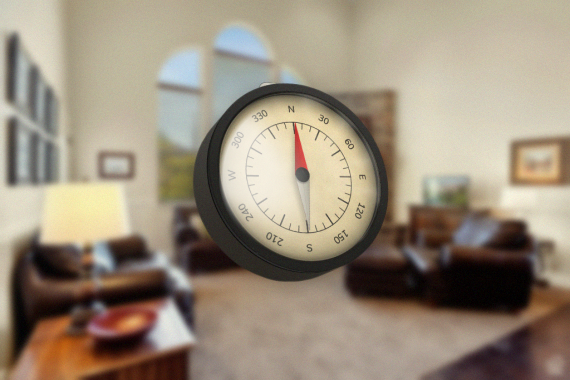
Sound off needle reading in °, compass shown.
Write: 0 °
